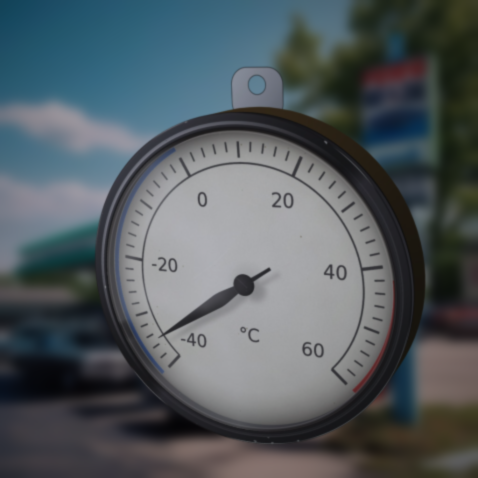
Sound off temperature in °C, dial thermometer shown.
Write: -35 °C
